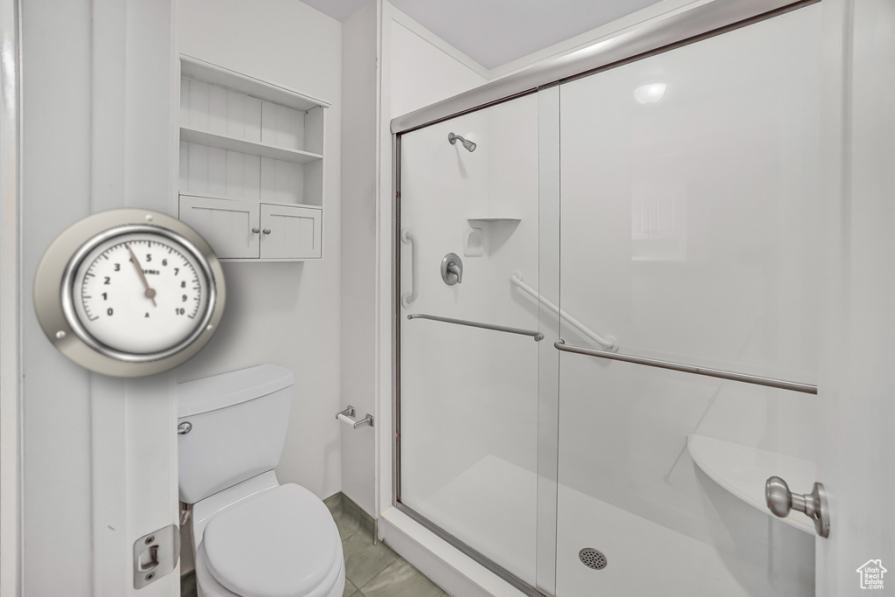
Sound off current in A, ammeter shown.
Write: 4 A
